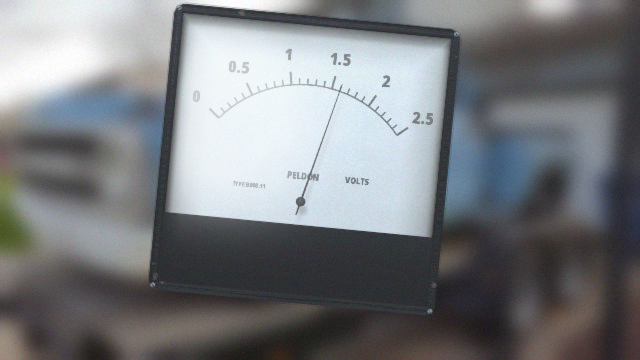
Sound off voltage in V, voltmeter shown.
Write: 1.6 V
